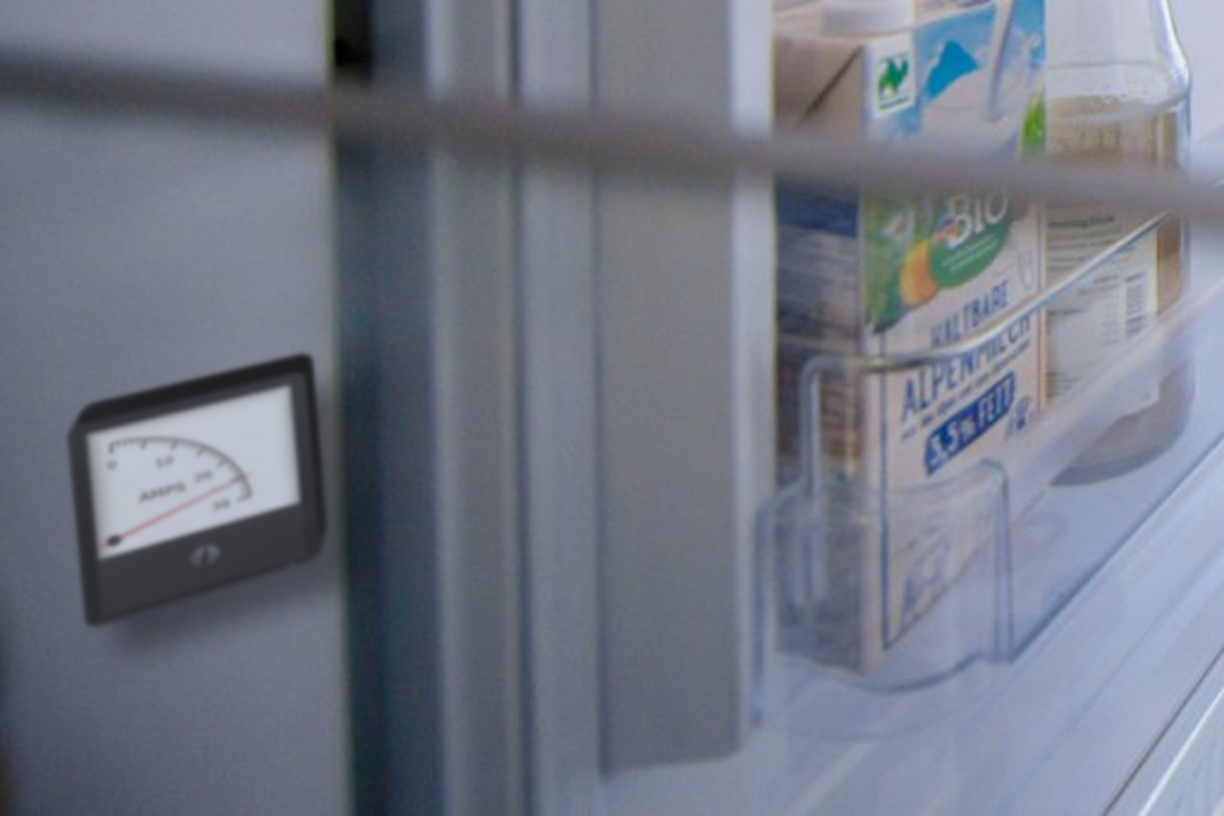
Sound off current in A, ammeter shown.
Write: 25 A
